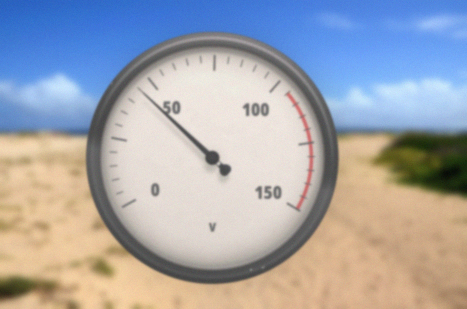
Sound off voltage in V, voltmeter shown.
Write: 45 V
